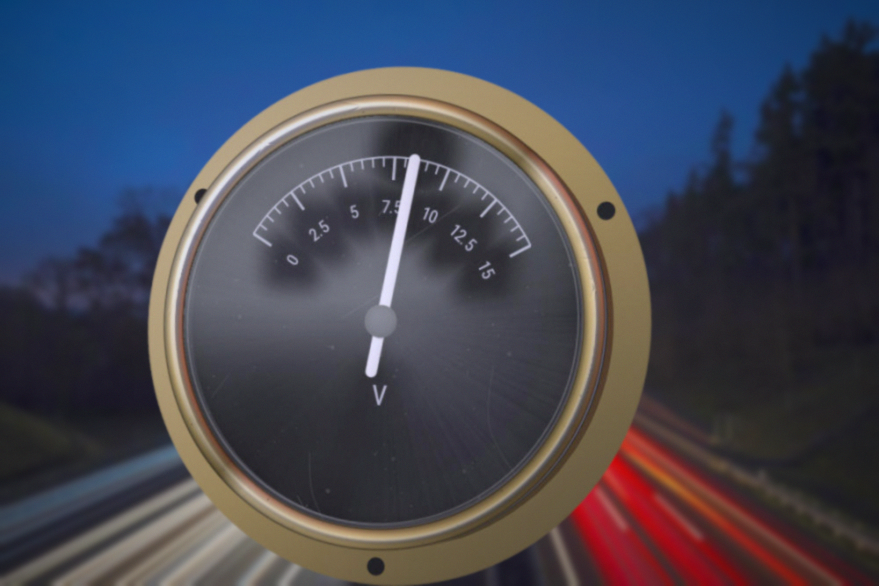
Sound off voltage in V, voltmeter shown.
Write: 8.5 V
